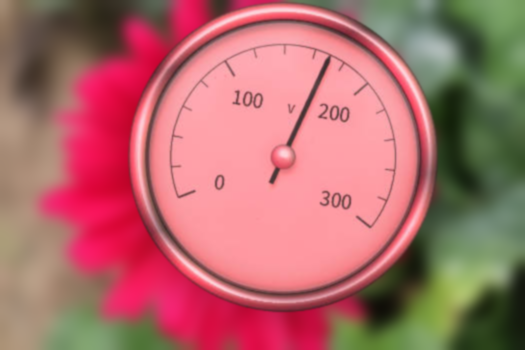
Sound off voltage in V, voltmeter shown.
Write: 170 V
